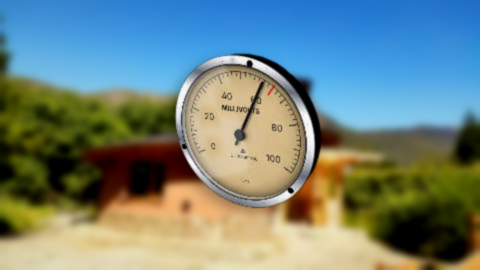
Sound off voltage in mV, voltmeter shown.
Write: 60 mV
